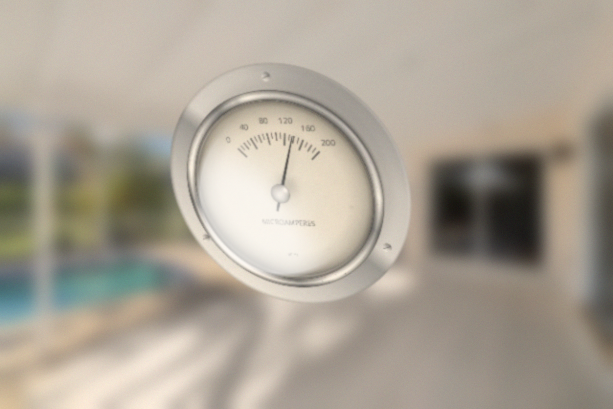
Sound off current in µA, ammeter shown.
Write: 140 µA
